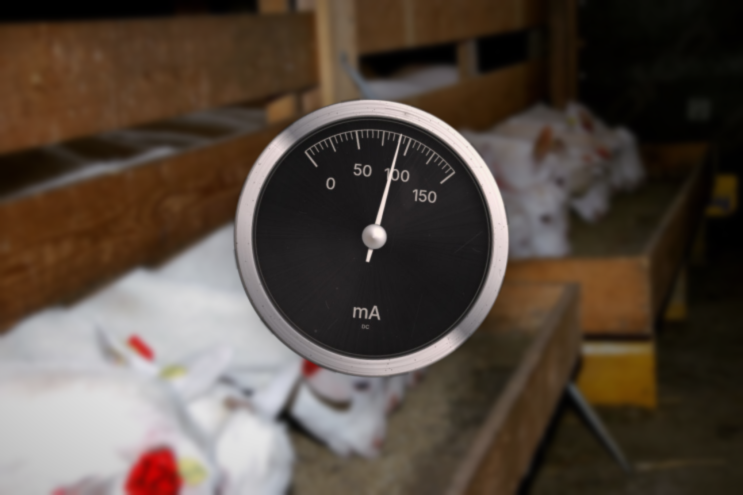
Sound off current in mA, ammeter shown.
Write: 90 mA
